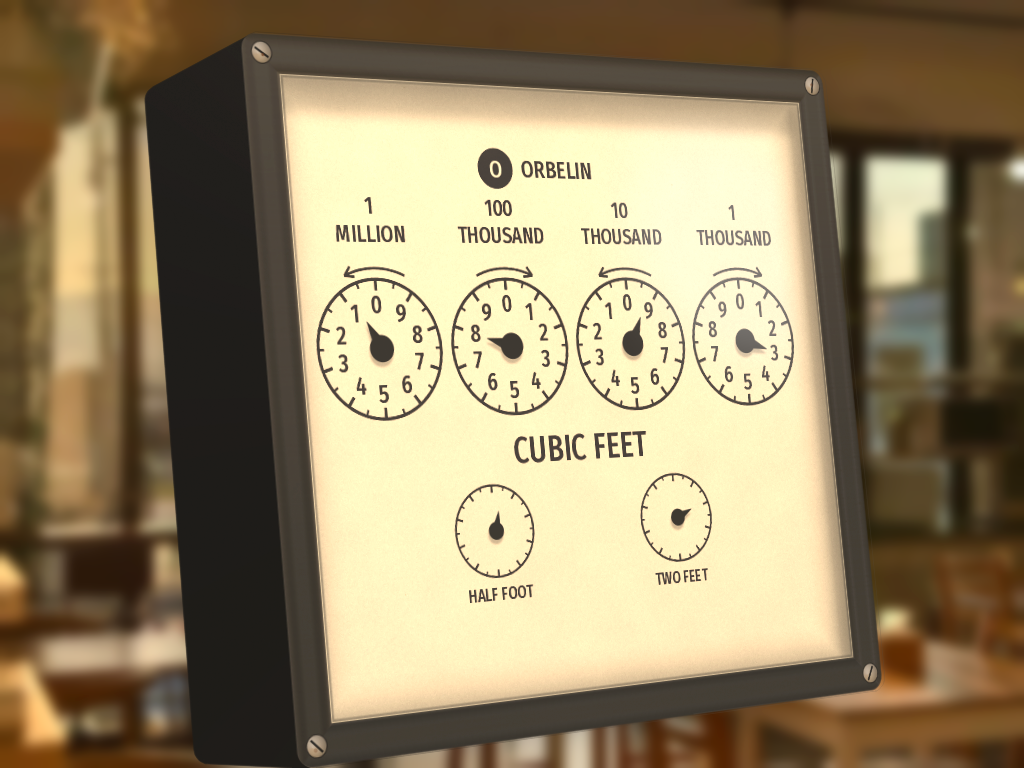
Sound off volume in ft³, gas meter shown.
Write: 79300 ft³
